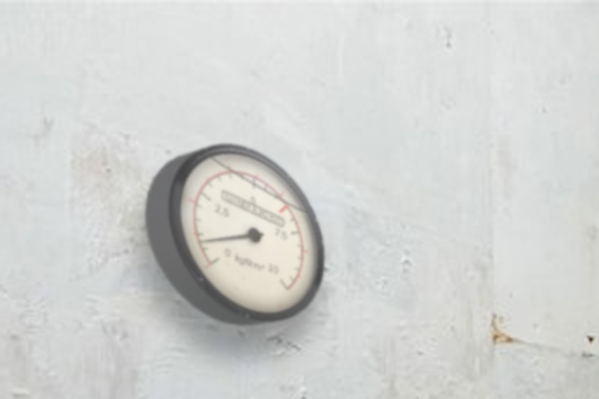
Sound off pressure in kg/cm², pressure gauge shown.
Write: 0.75 kg/cm²
